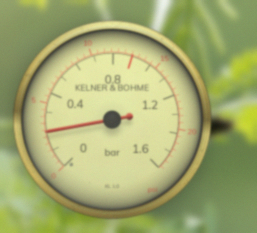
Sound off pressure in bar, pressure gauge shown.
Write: 0.2 bar
